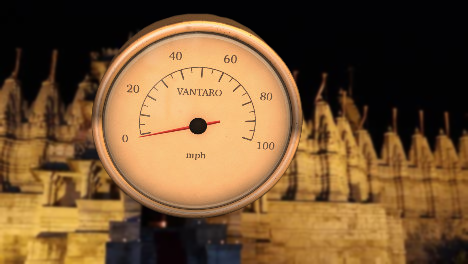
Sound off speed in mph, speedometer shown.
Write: 0 mph
